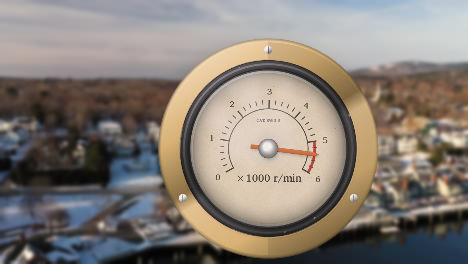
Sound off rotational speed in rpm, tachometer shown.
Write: 5400 rpm
